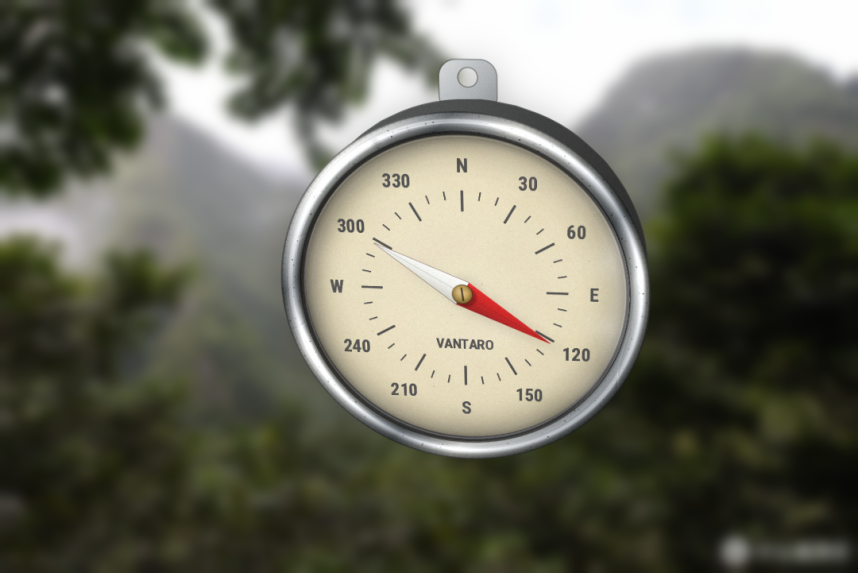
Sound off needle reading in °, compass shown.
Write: 120 °
